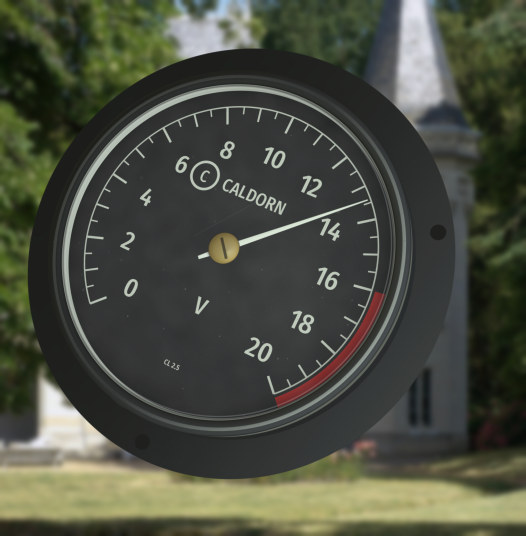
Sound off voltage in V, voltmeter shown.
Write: 13.5 V
